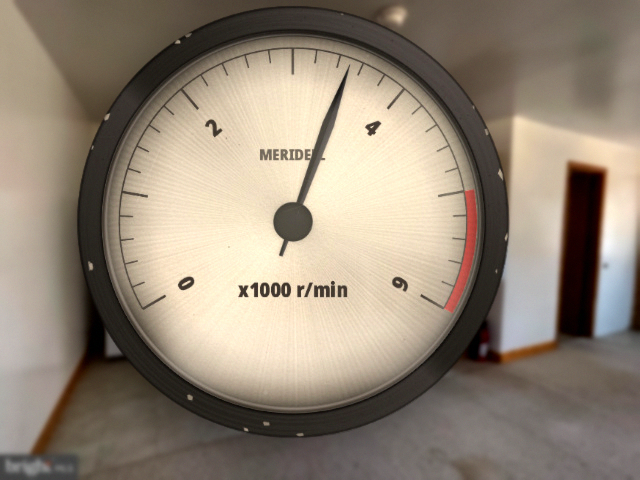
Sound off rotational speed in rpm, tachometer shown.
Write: 3500 rpm
